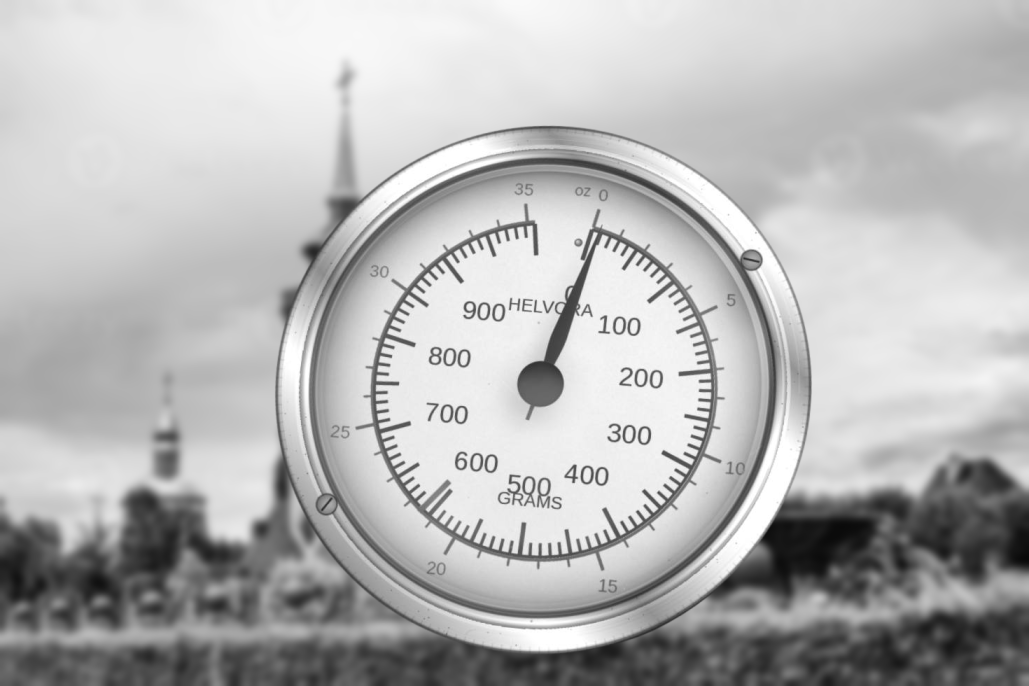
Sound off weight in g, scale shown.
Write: 10 g
